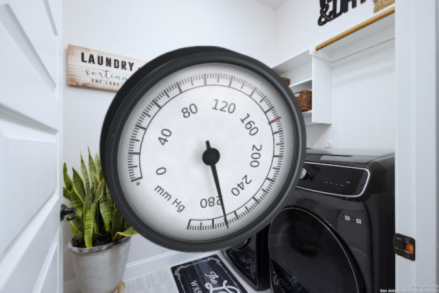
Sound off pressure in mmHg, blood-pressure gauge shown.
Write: 270 mmHg
